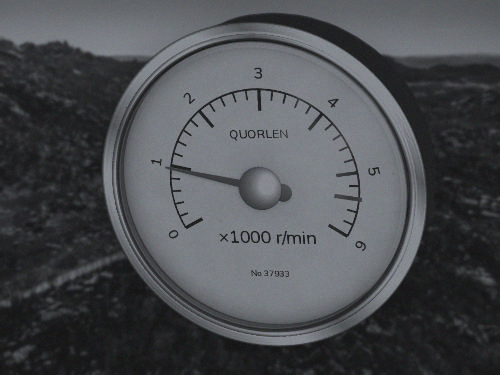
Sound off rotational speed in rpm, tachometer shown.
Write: 1000 rpm
